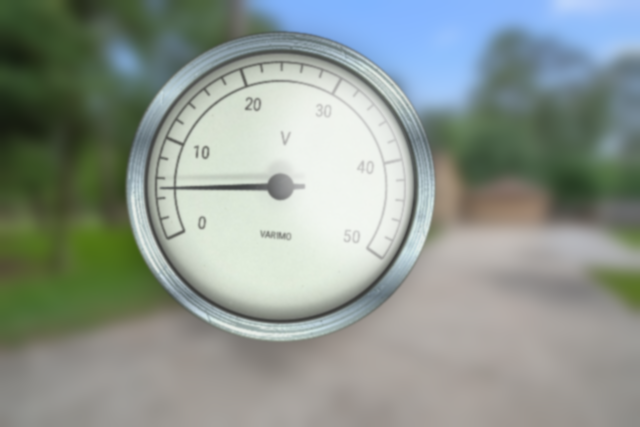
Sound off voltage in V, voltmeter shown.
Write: 5 V
